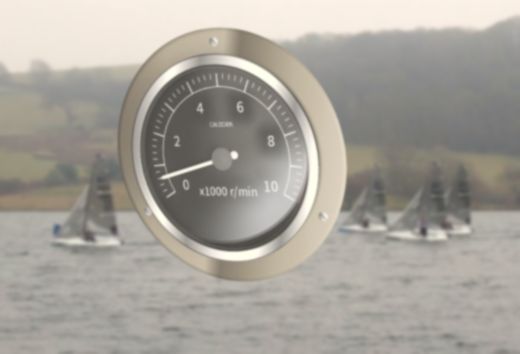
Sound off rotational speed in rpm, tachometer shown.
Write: 600 rpm
